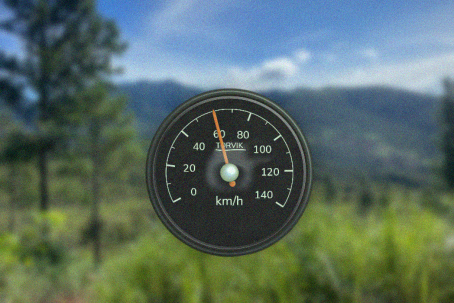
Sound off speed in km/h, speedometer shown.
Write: 60 km/h
